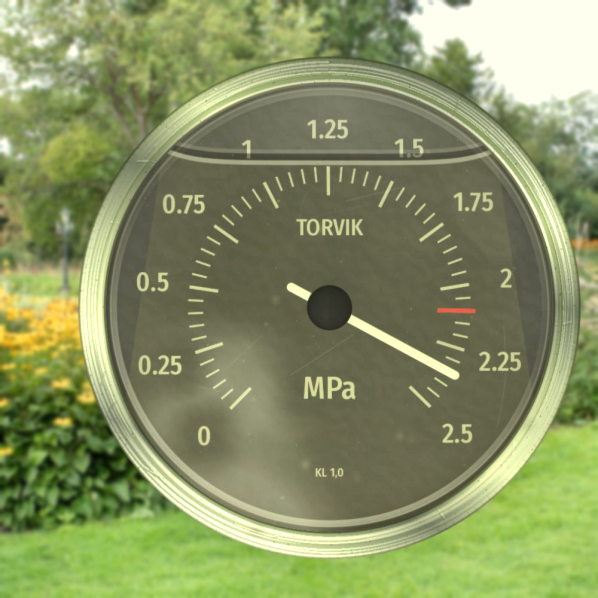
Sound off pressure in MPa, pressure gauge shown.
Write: 2.35 MPa
